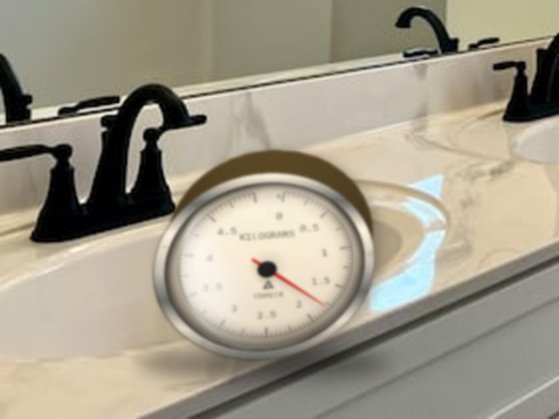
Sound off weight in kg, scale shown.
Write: 1.75 kg
